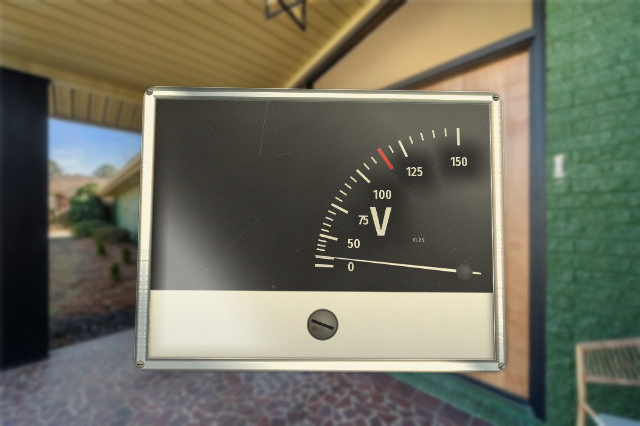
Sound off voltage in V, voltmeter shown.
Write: 25 V
